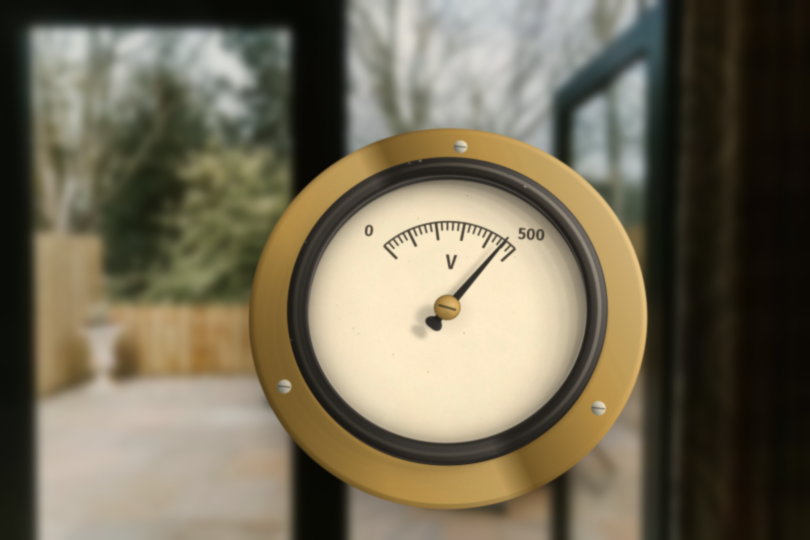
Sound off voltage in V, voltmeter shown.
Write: 460 V
